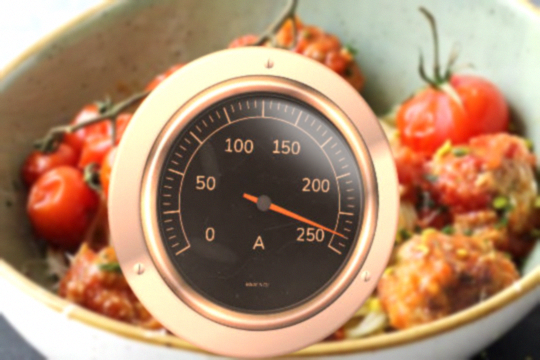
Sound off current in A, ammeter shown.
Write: 240 A
